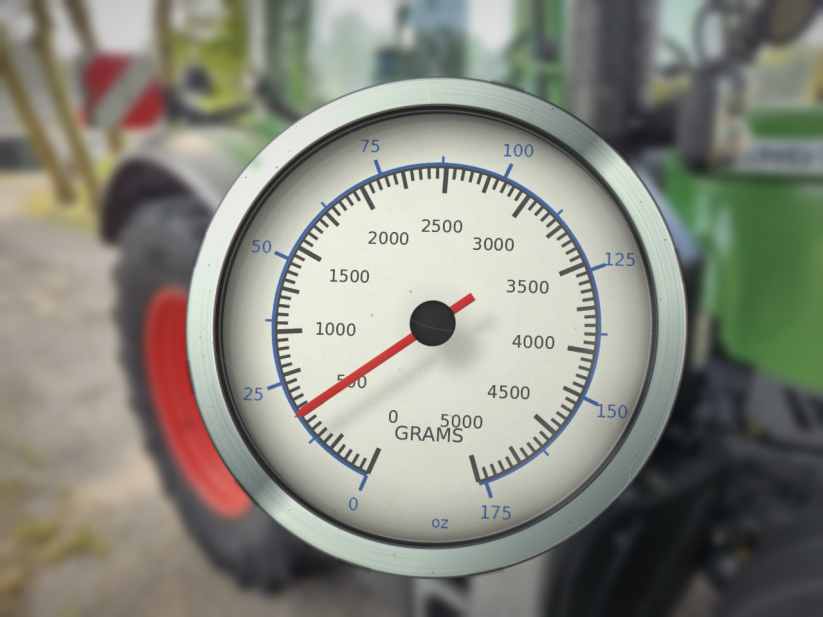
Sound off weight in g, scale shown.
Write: 500 g
